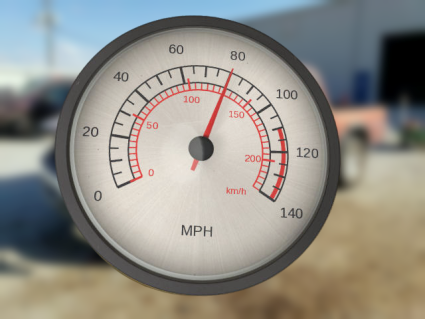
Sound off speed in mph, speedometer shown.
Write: 80 mph
